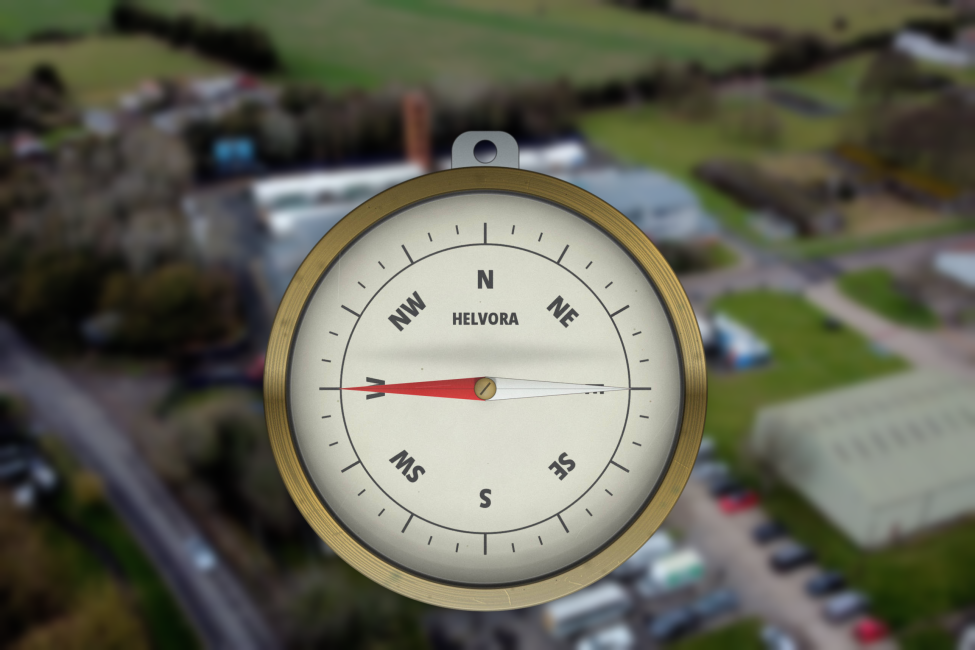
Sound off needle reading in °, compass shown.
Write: 270 °
